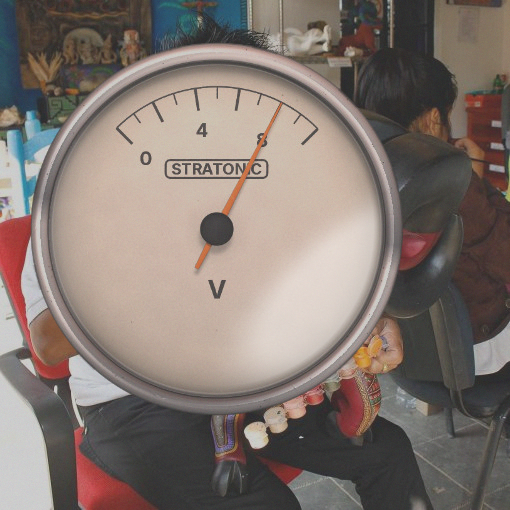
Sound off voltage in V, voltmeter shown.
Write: 8 V
